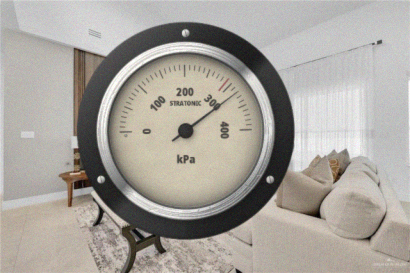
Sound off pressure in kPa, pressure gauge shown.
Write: 320 kPa
